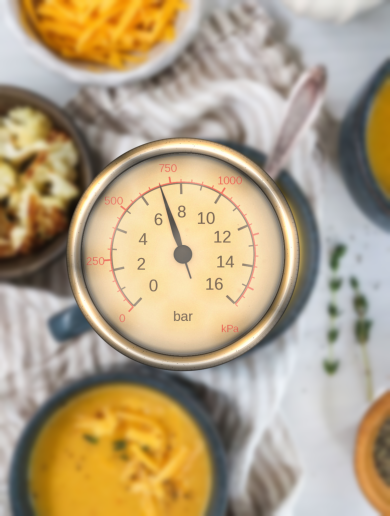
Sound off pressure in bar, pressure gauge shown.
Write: 7 bar
